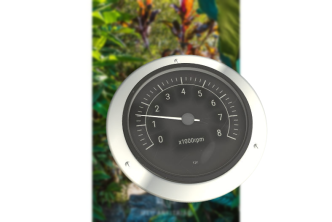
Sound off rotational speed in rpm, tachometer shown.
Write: 1400 rpm
